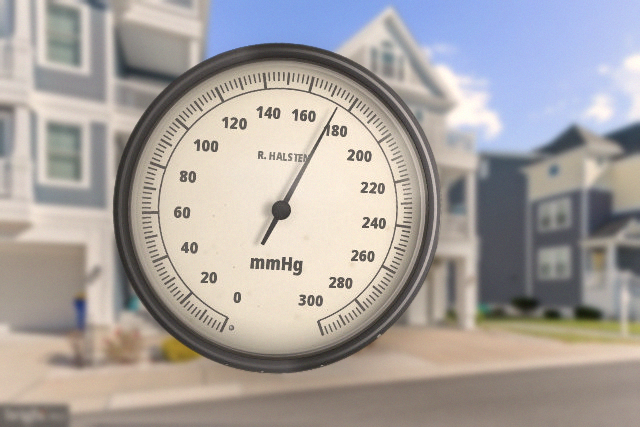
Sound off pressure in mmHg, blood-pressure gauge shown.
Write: 174 mmHg
